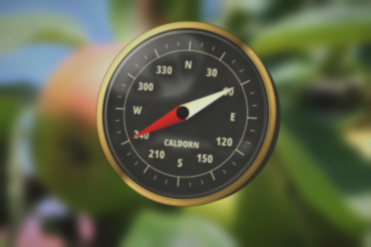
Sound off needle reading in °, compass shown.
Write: 240 °
